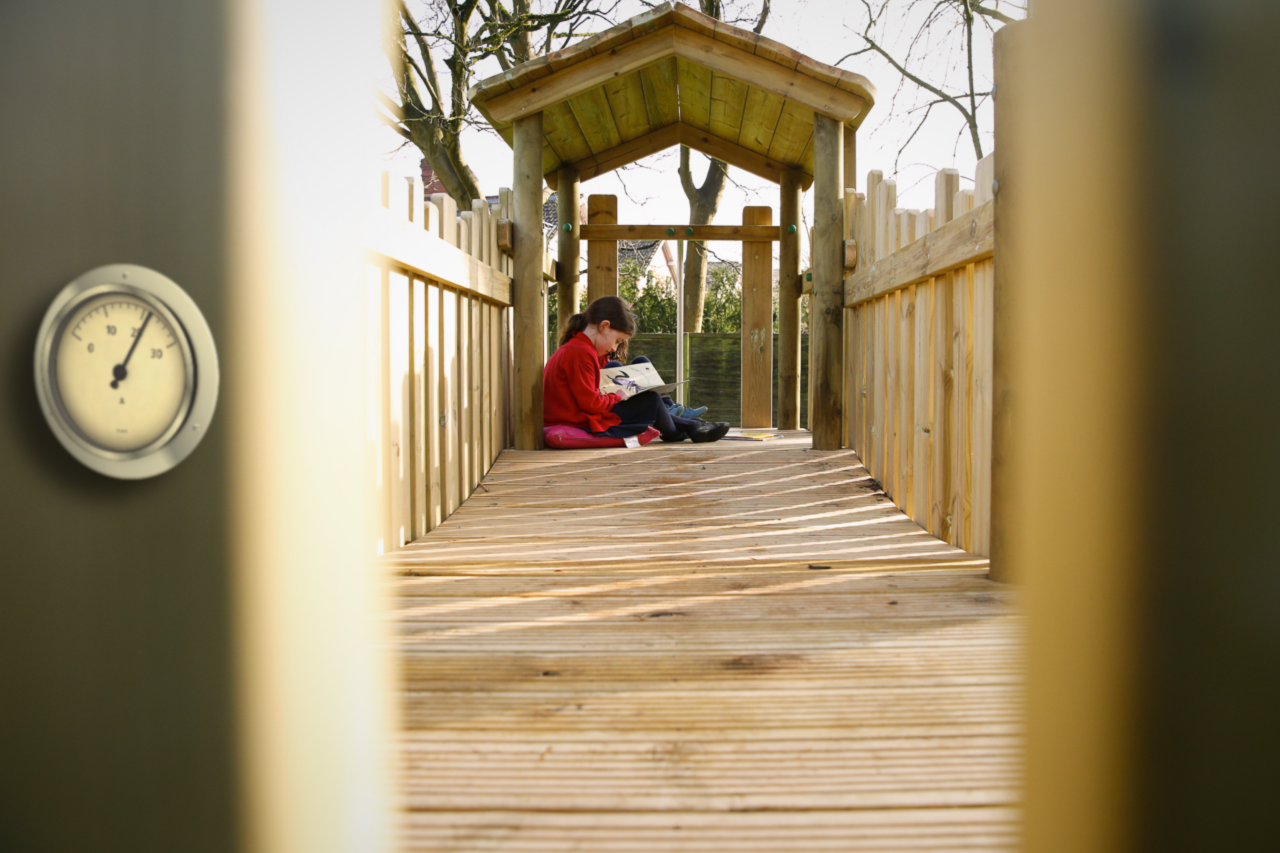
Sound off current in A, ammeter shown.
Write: 22 A
